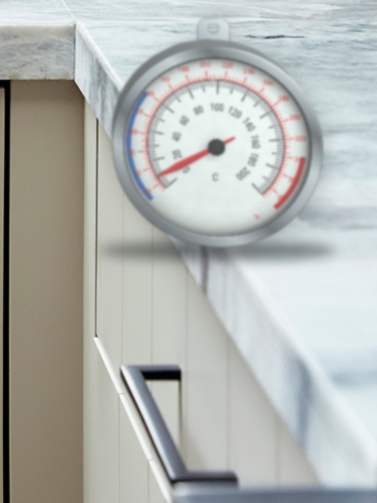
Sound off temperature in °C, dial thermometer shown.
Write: 10 °C
